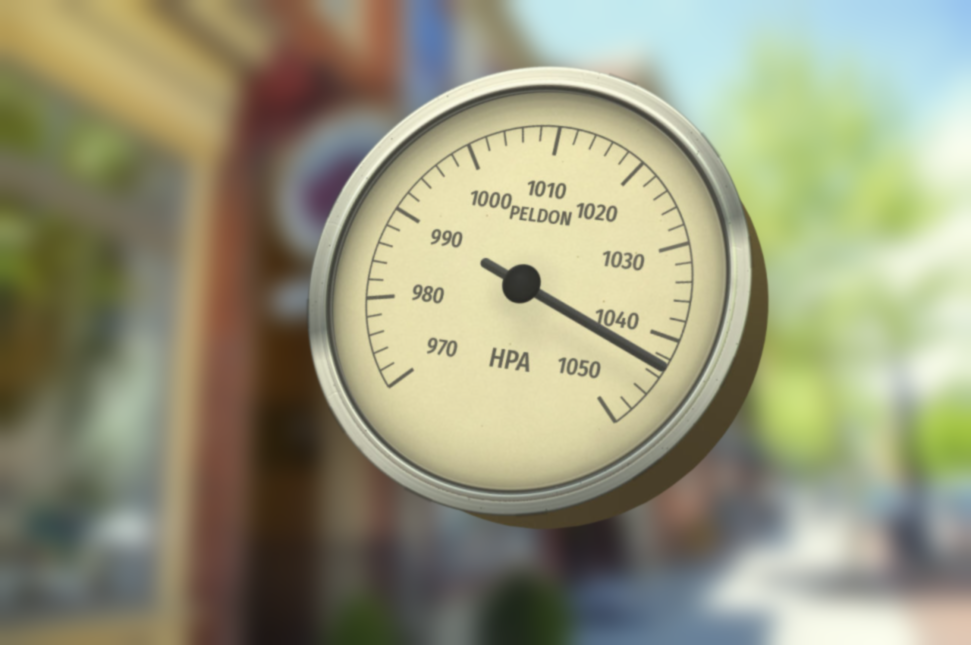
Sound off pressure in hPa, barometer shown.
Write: 1043 hPa
